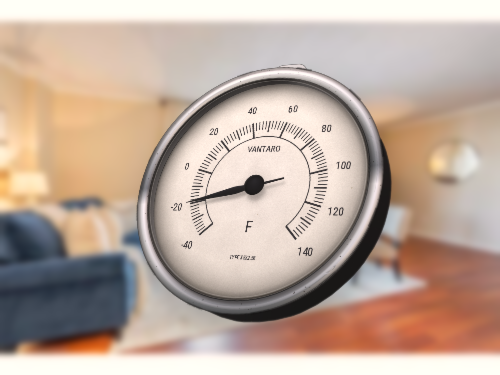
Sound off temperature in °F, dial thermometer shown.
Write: -20 °F
